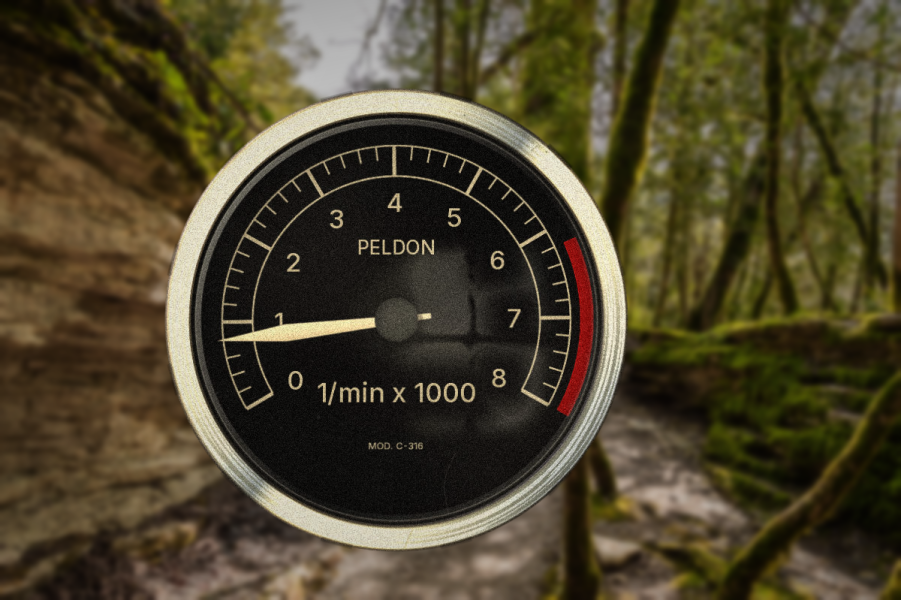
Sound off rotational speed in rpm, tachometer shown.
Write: 800 rpm
